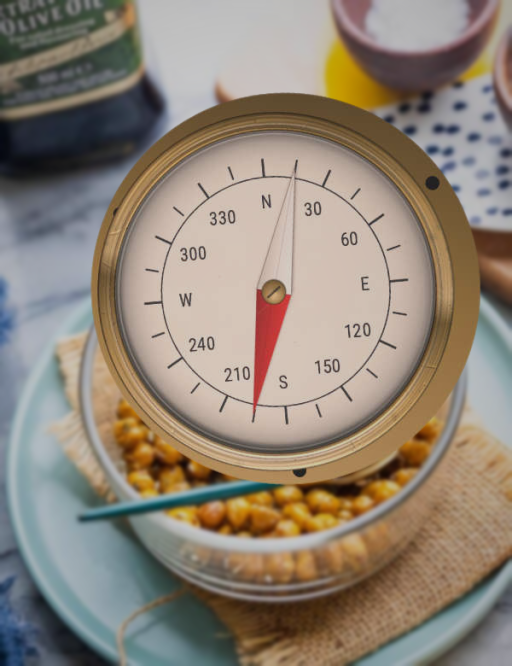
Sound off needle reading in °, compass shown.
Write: 195 °
